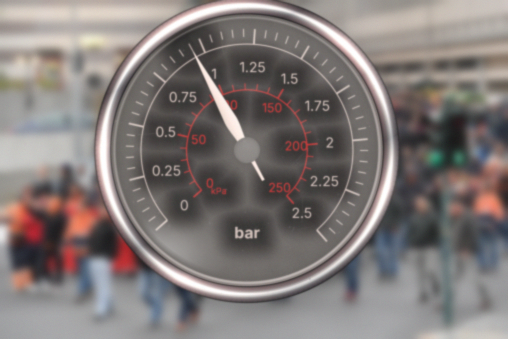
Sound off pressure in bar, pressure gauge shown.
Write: 0.95 bar
